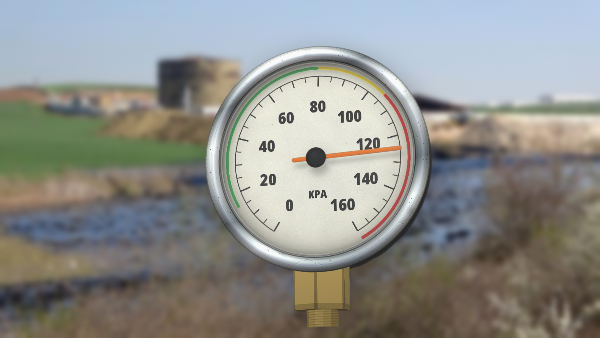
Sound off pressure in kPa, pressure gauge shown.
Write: 125 kPa
